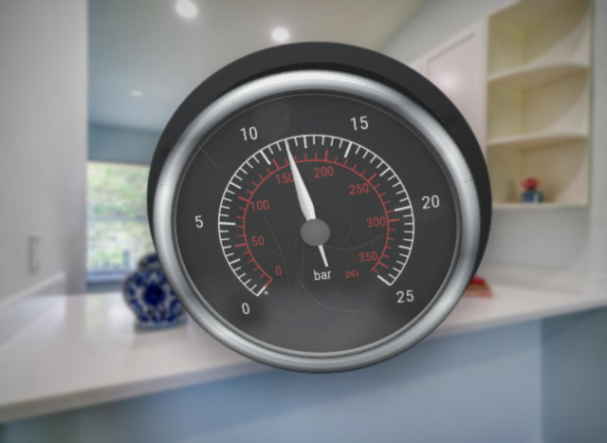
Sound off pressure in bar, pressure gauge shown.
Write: 11.5 bar
